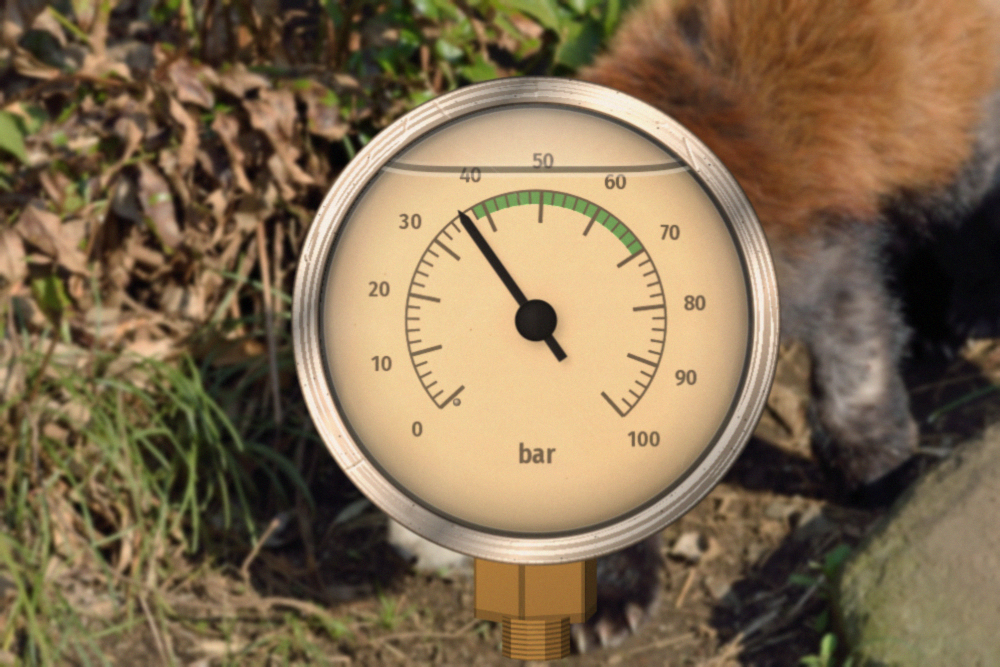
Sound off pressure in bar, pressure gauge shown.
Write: 36 bar
